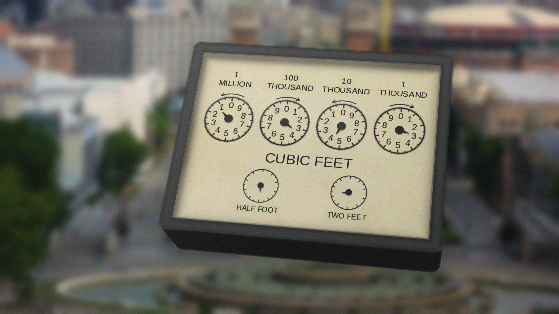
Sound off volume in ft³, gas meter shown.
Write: 134300 ft³
